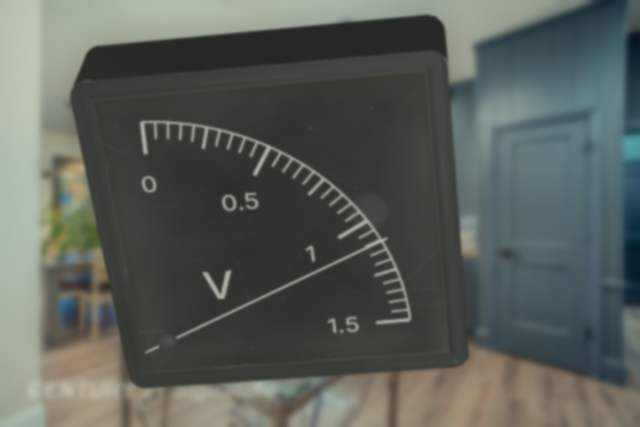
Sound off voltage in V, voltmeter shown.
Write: 1.1 V
